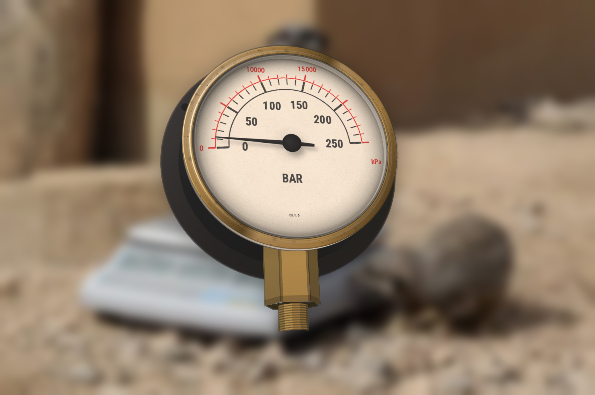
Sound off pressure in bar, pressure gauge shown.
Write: 10 bar
